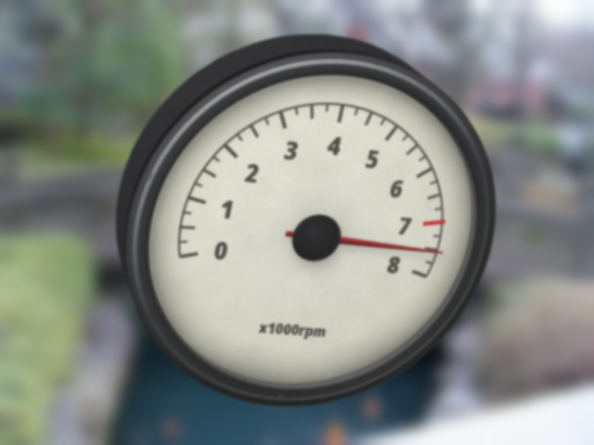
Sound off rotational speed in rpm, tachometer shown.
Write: 7500 rpm
